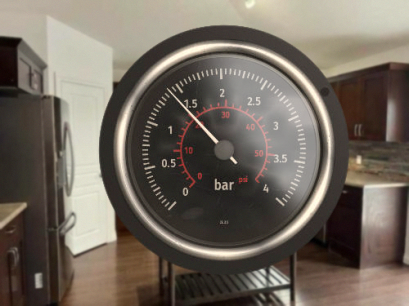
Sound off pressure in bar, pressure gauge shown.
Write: 1.4 bar
